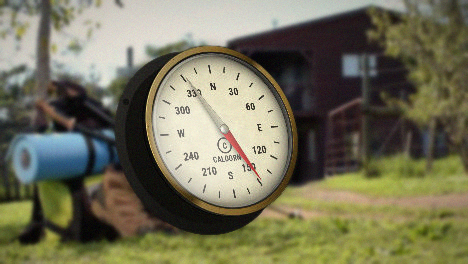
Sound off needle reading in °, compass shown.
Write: 150 °
